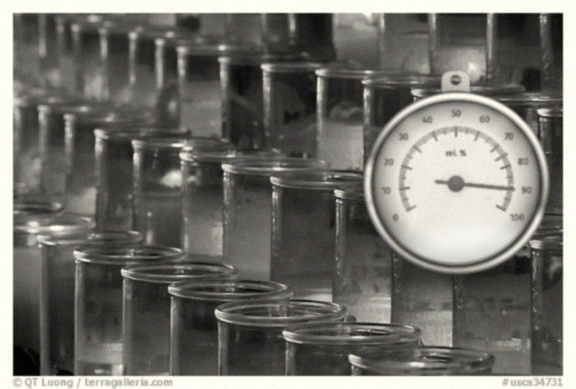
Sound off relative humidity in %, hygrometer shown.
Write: 90 %
